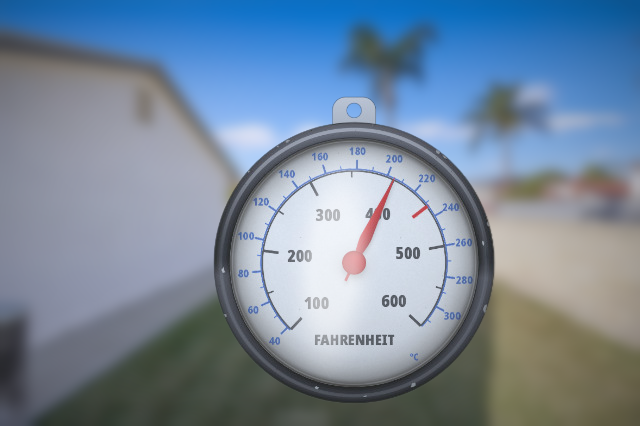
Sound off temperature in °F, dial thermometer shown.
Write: 400 °F
